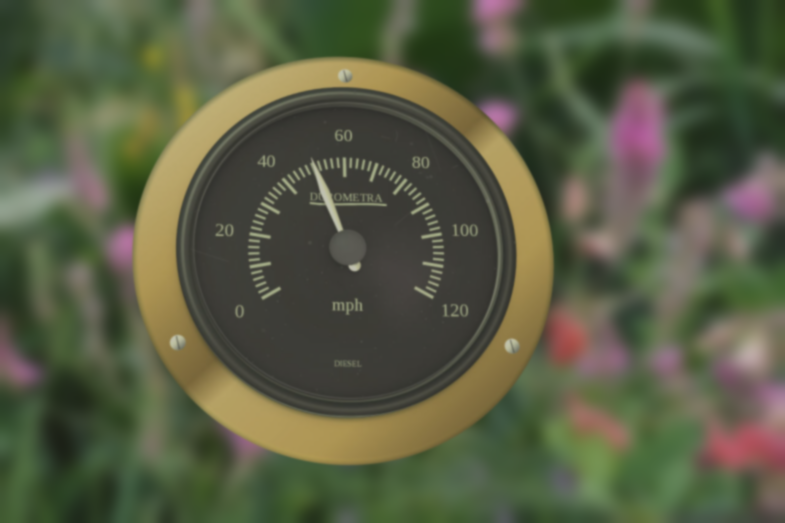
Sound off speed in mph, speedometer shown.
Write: 50 mph
